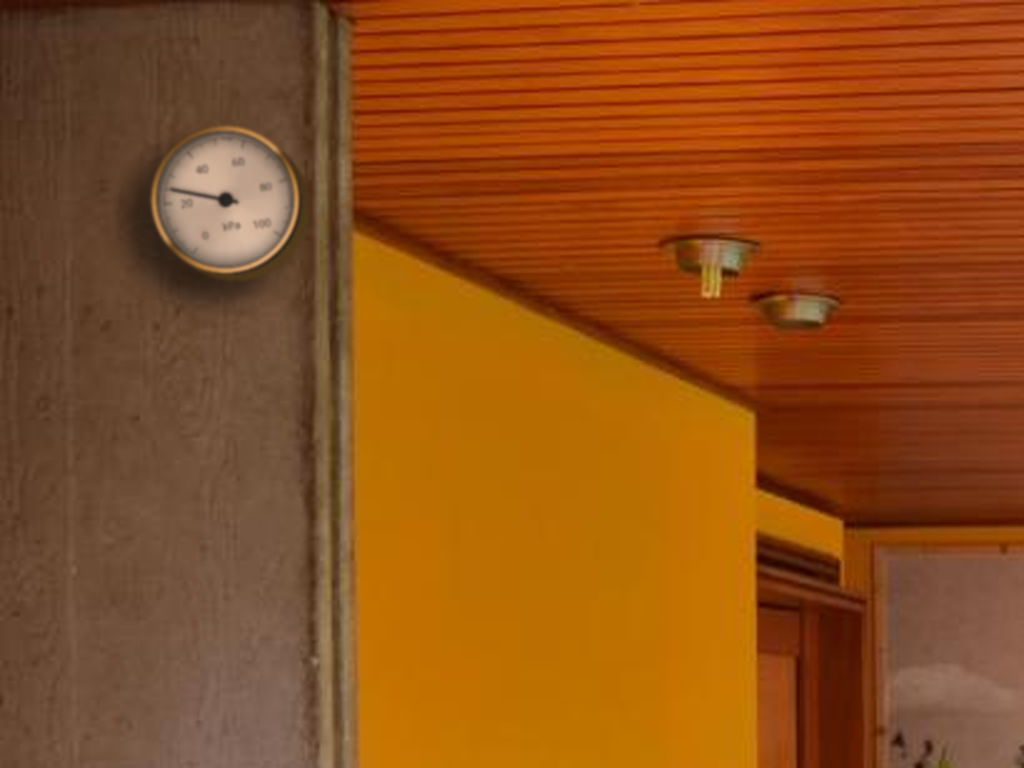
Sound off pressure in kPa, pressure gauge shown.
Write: 25 kPa
